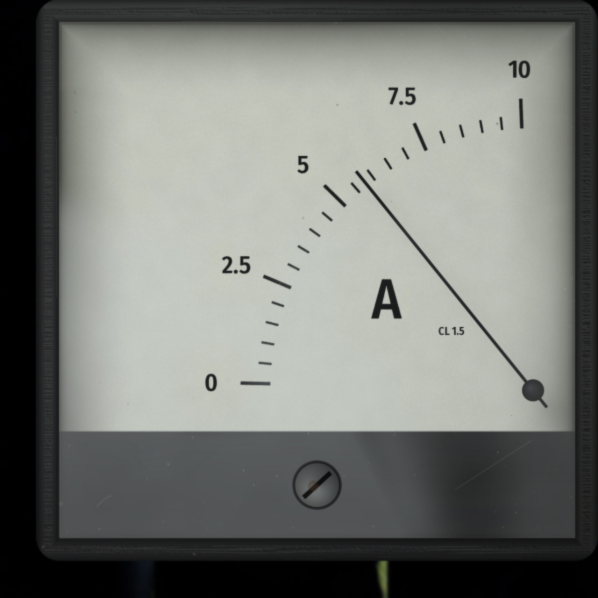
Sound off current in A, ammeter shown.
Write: 5.75 A
